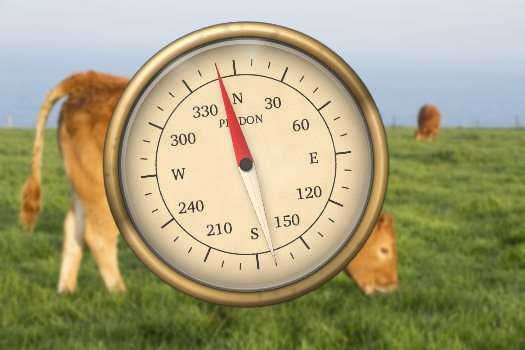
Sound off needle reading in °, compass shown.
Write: 350 °
